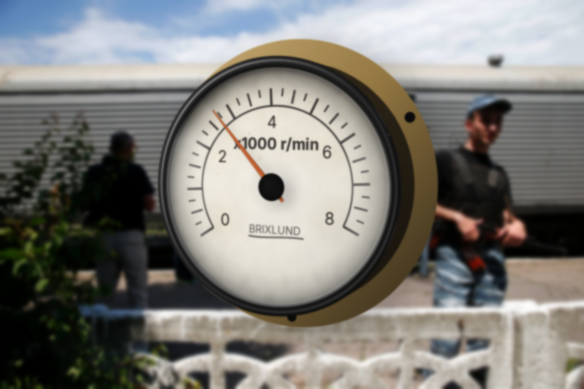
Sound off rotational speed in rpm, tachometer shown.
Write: 2750 rpm
